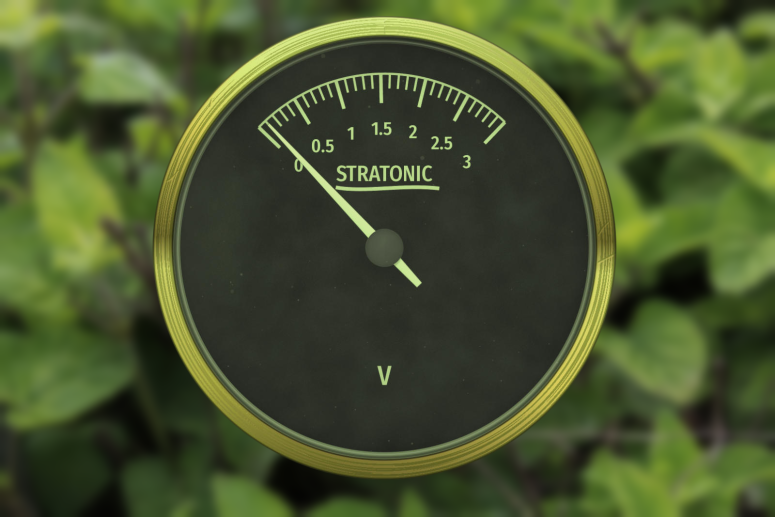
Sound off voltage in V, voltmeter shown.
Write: 0.1 V
